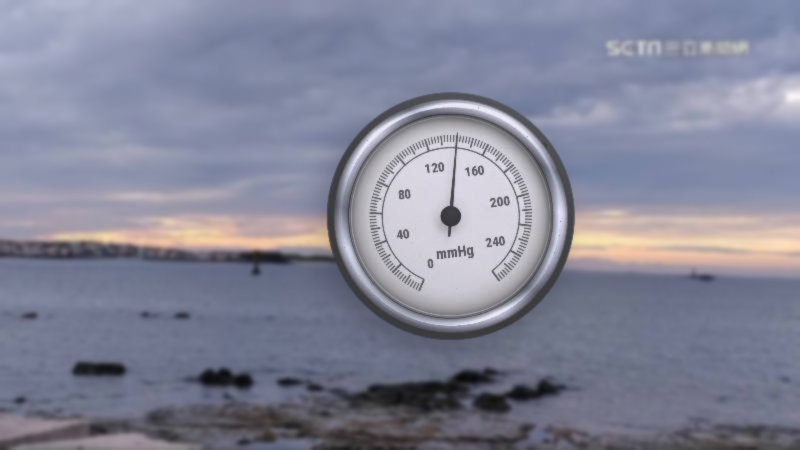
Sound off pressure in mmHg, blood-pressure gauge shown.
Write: 140 mmHg
